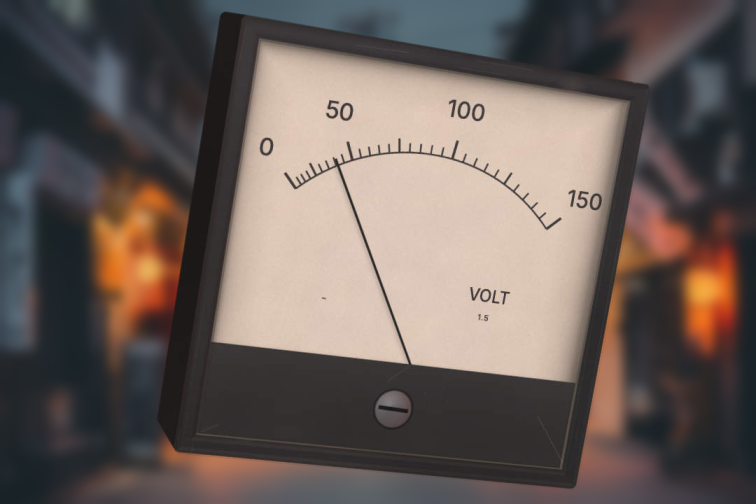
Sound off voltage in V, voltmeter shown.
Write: 40 V
